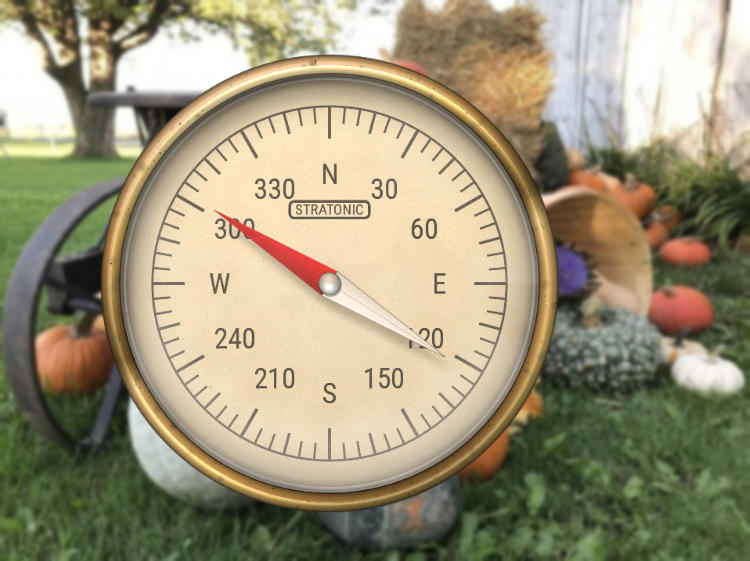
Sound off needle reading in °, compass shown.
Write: 302.5 °
